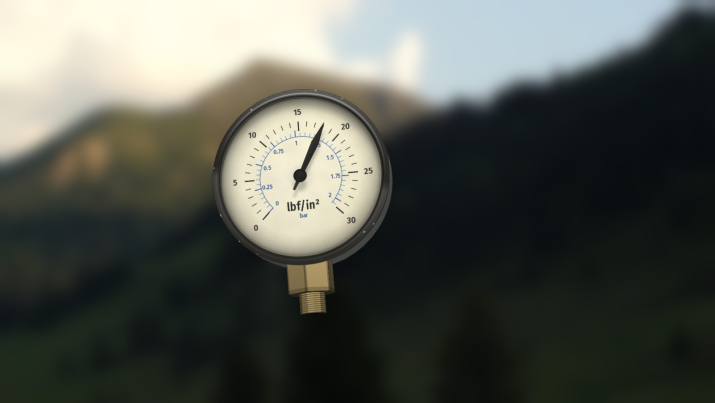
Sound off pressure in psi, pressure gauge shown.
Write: 18 psi
